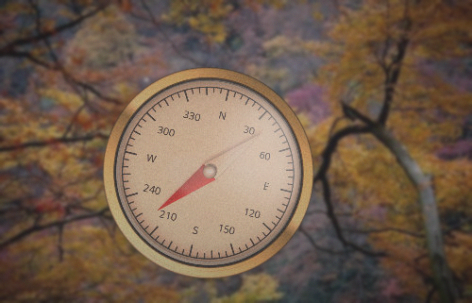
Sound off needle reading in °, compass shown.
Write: 220 °
